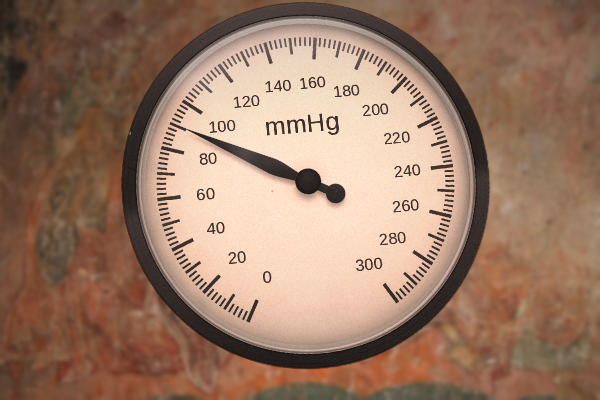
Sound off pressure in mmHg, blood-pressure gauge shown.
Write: 90 mmHg
